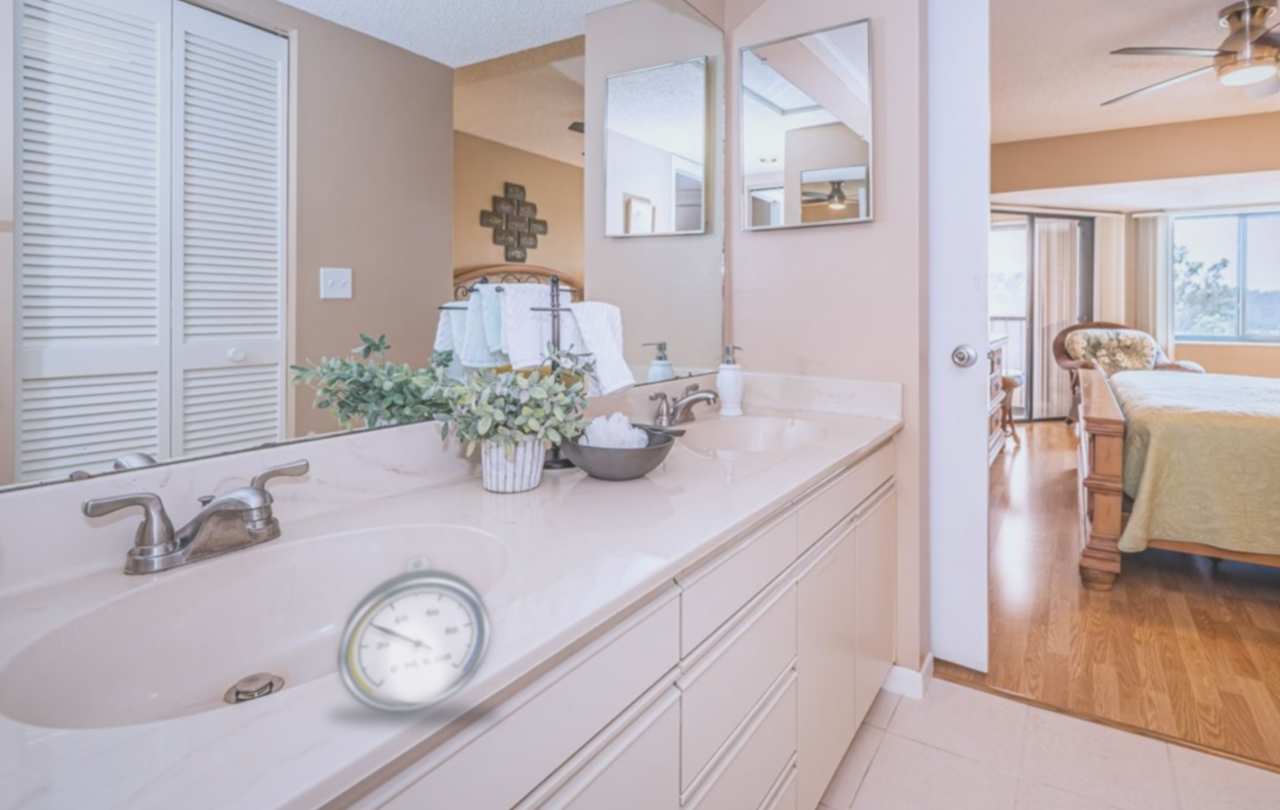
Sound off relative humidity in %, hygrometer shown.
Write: 30 %
